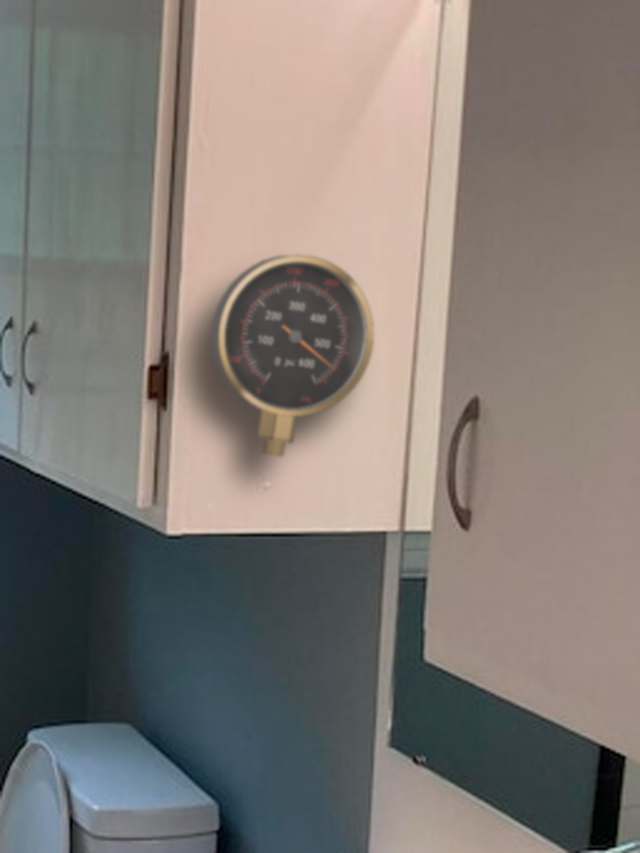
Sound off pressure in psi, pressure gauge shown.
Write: 550 psi
